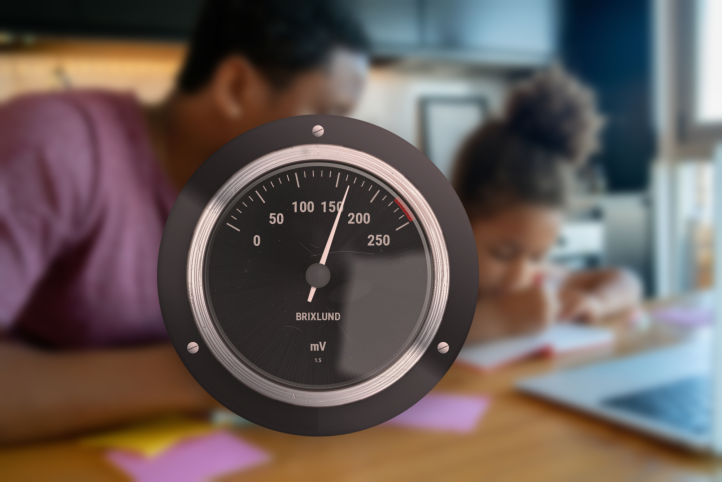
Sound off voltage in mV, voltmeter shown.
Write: 165 mV
